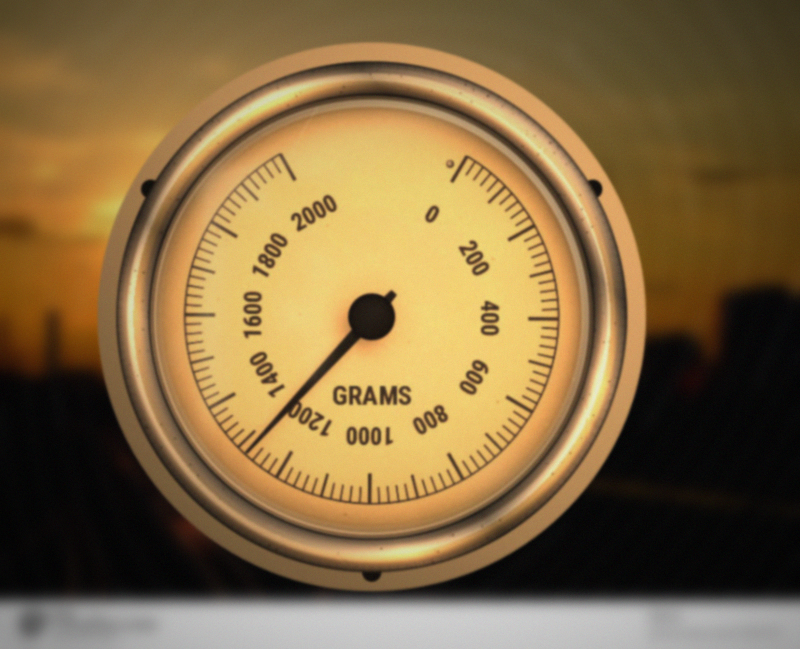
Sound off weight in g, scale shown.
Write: 1280 g
